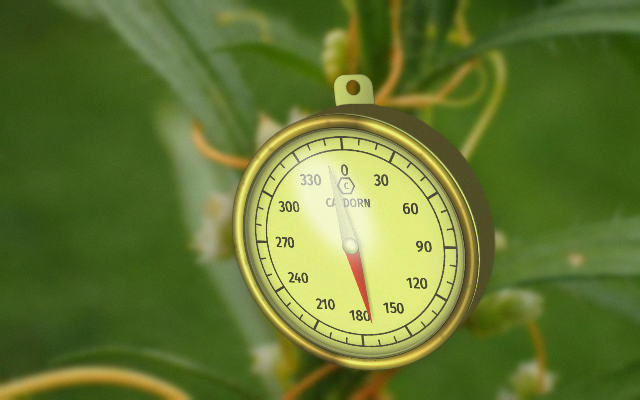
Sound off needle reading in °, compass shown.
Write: 170 °
